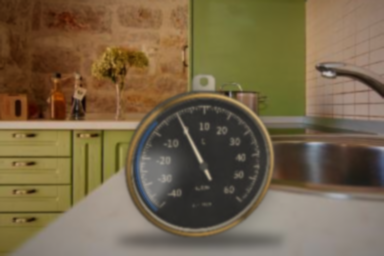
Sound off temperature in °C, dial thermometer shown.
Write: 0 °C
